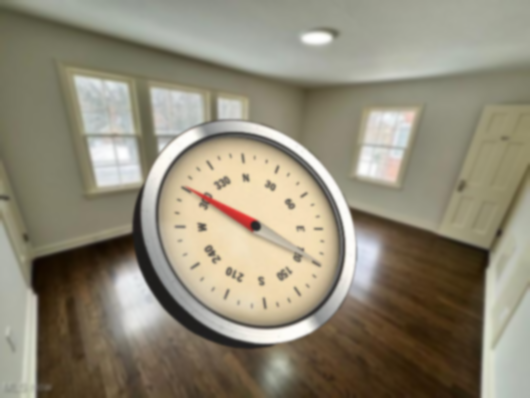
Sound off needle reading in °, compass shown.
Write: 300 °
